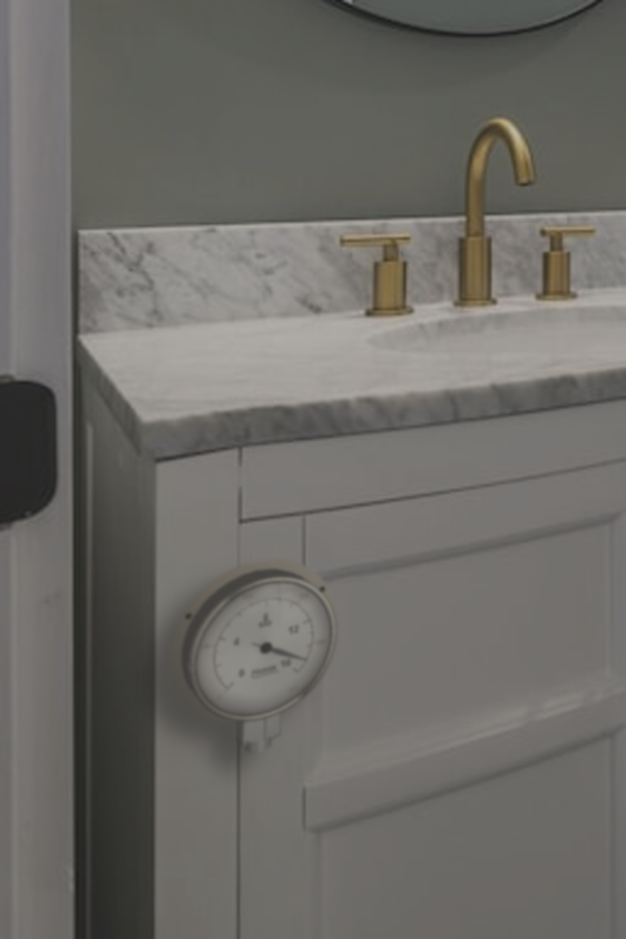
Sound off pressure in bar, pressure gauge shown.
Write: 15 bar
